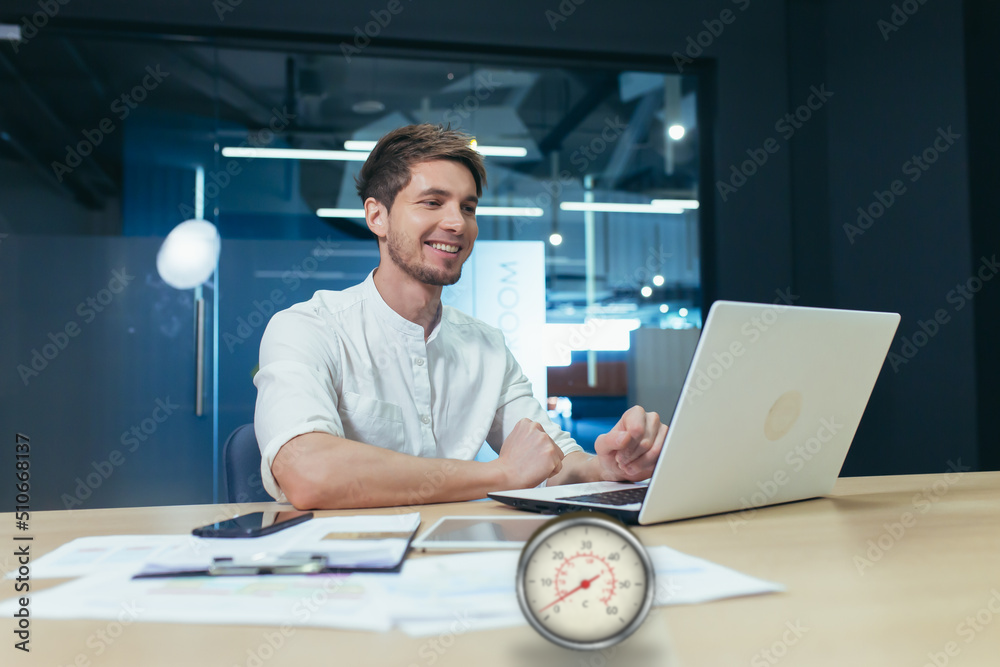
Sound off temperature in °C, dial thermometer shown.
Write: 2.5 °C
